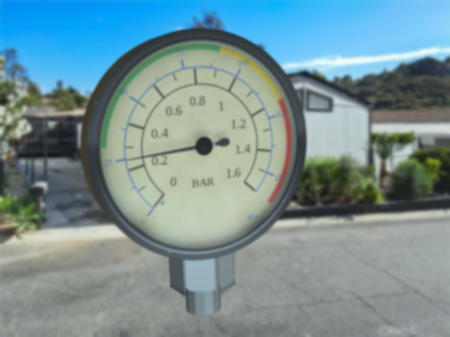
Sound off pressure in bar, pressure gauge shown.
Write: 0.25 bar
